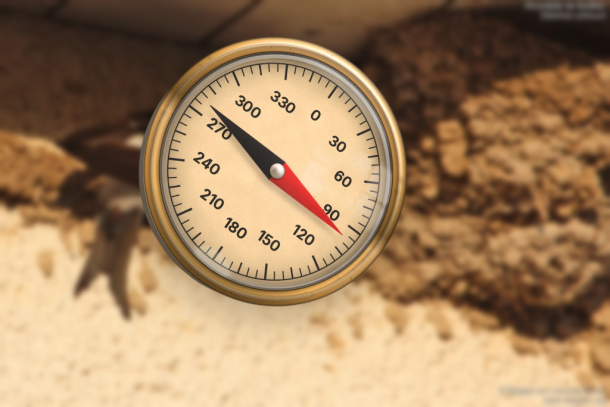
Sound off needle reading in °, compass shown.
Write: 97.5 °
